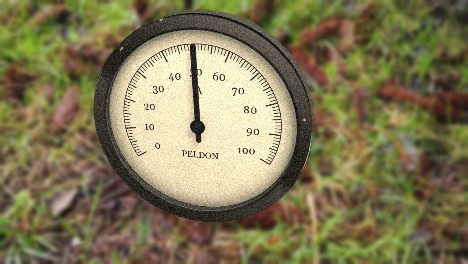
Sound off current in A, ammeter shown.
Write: 50 A
